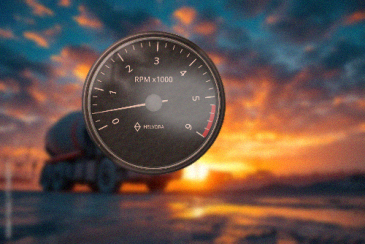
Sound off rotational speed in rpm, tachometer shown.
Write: 400 rpm
